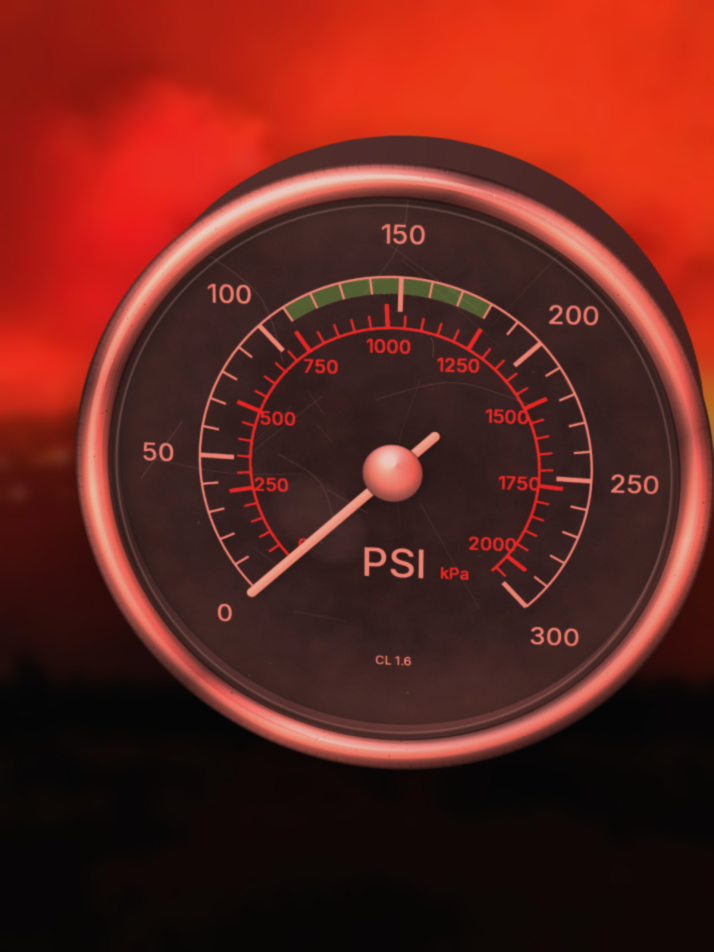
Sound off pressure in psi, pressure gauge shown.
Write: 0 psi
